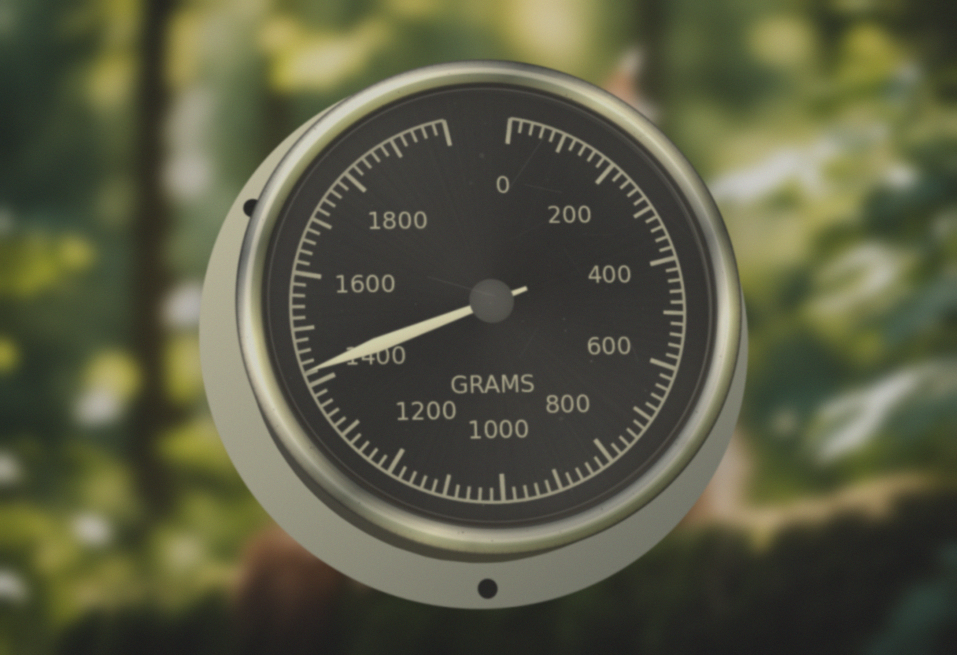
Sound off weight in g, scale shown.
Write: 1420 g
